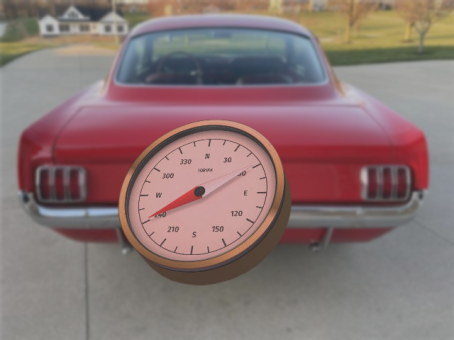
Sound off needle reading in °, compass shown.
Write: 240 °
